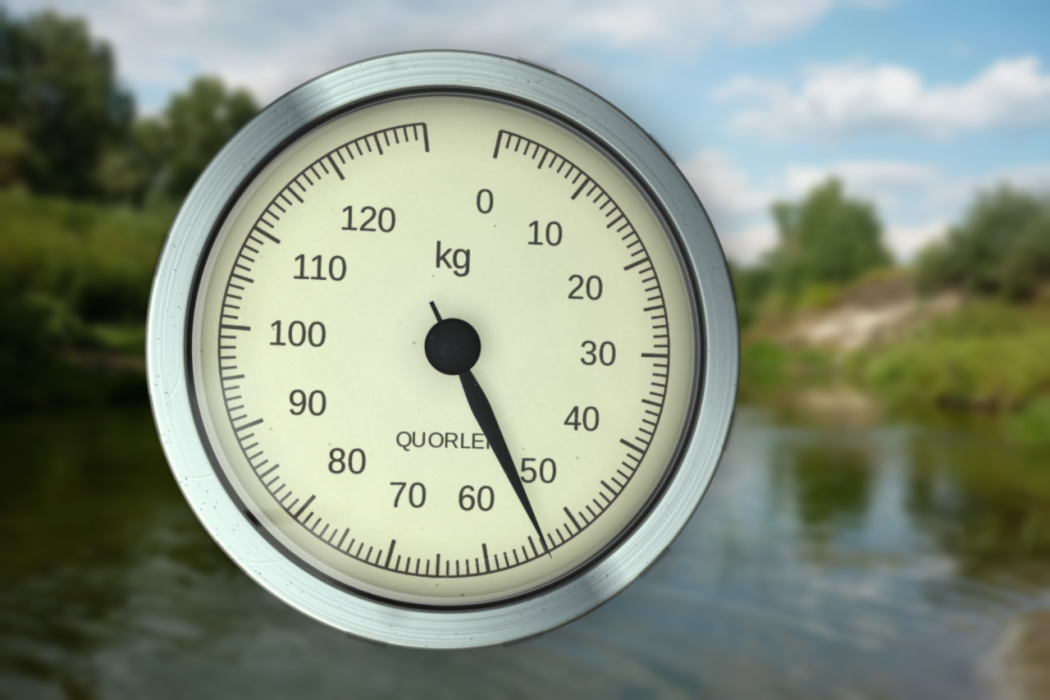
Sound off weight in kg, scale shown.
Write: 54 kg
